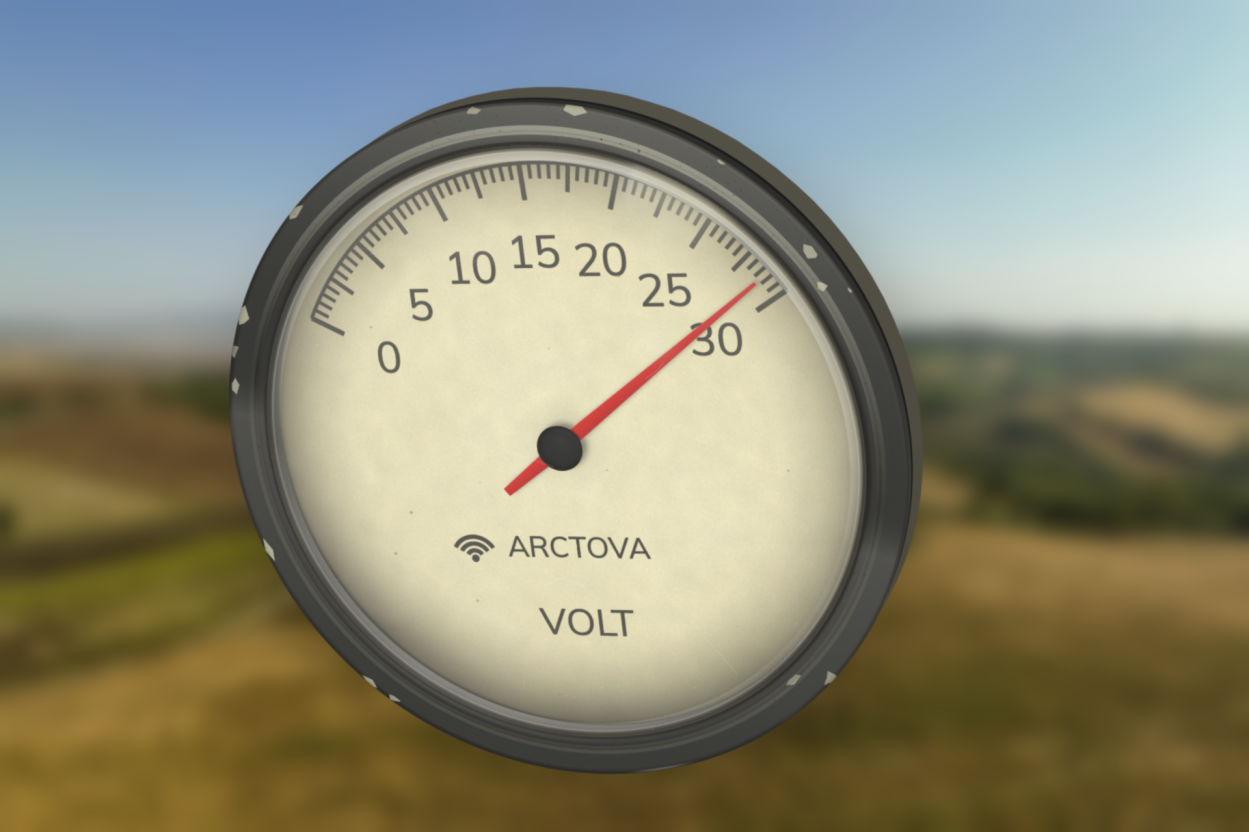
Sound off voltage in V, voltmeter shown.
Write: 28.75 V
